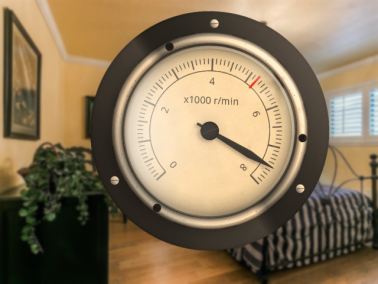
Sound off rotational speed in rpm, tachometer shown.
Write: 7500 rpm
